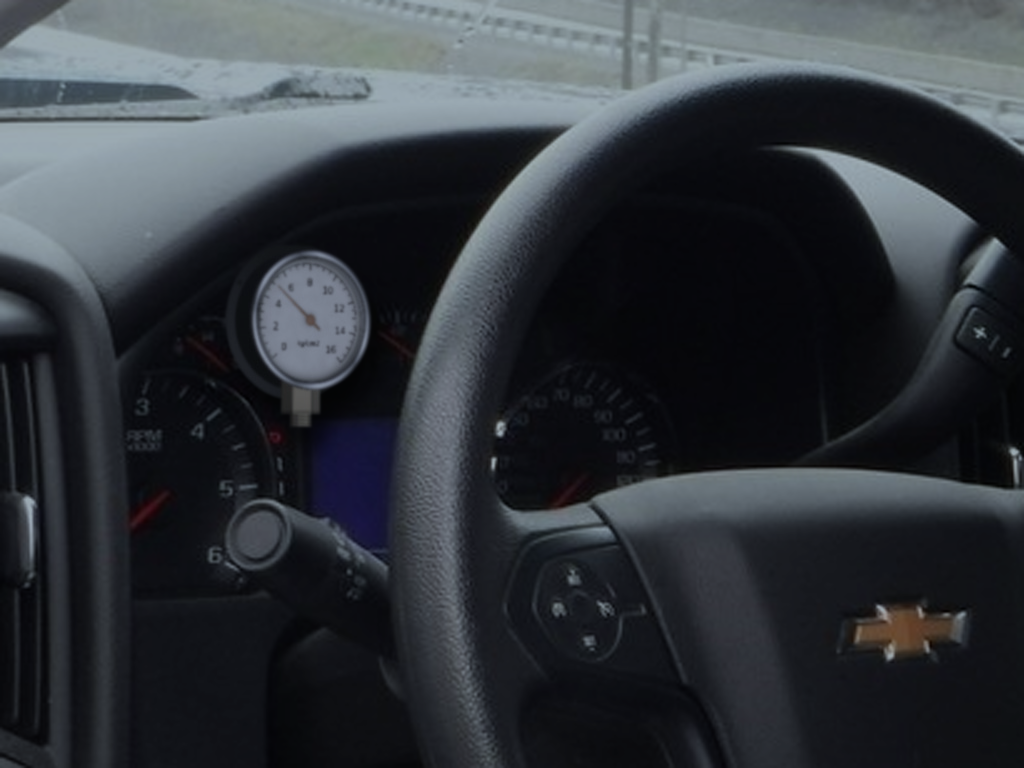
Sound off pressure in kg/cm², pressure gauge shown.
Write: 5 kg/cm²
